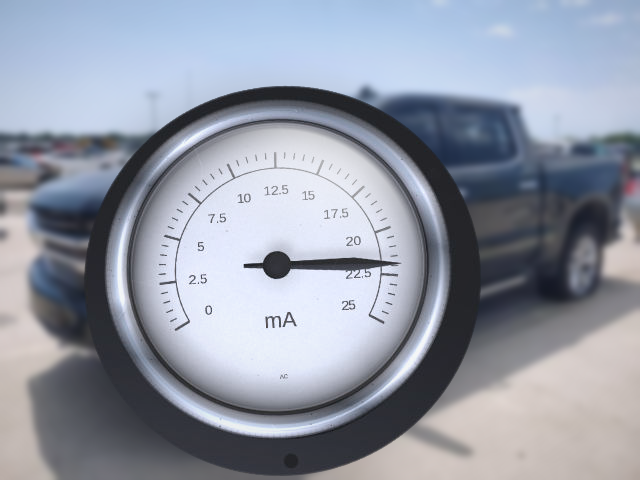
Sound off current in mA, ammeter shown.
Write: 22 mA
